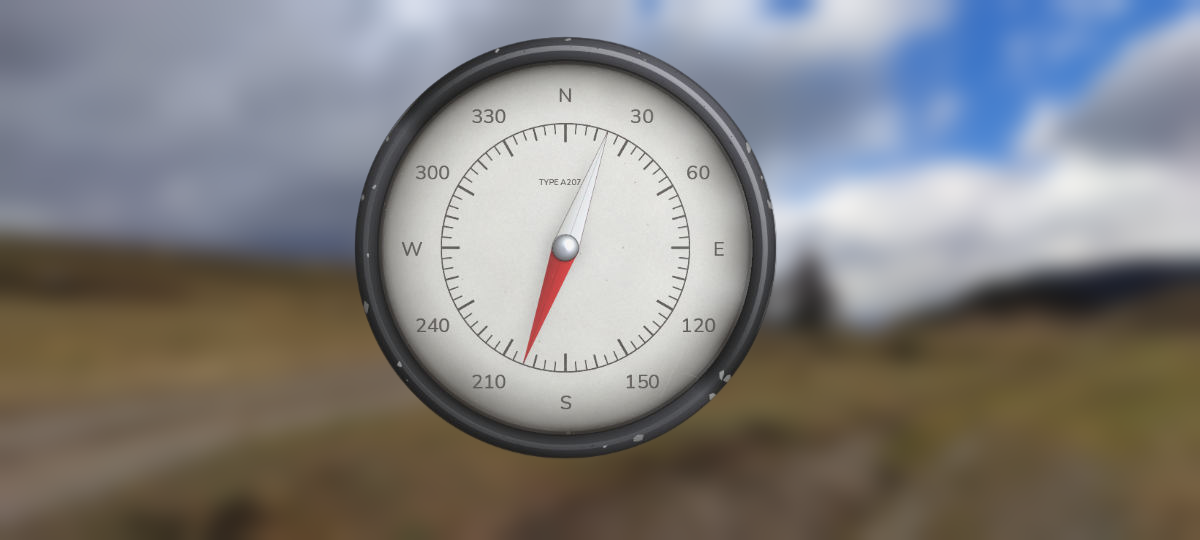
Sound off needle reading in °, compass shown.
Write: 200 °
